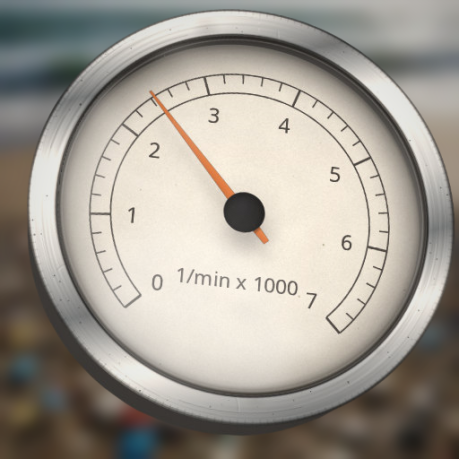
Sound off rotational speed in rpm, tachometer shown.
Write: 2400 rpm
